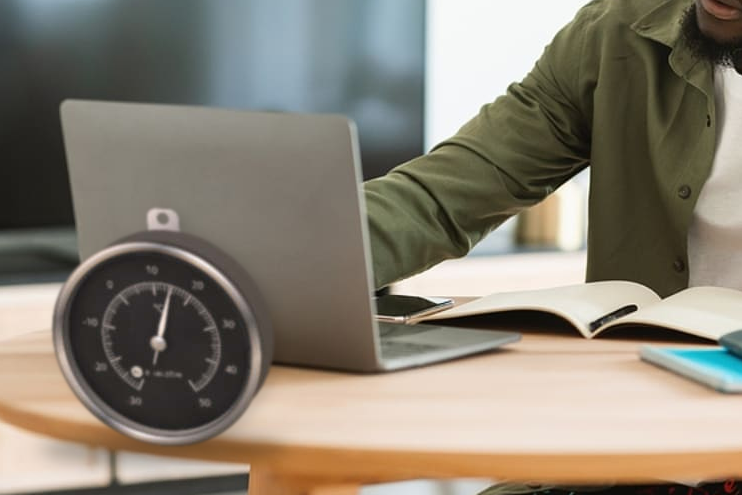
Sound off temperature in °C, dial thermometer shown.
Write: 15 °C
